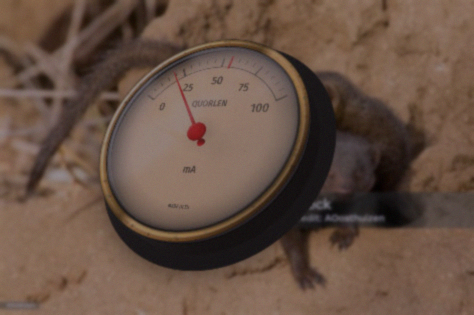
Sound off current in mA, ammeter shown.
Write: 20 mA
